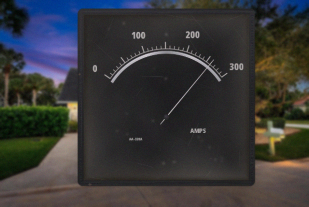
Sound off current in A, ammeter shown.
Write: 260 A
